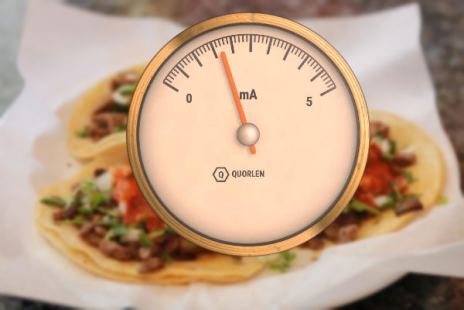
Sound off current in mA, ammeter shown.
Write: 1.7 mA
